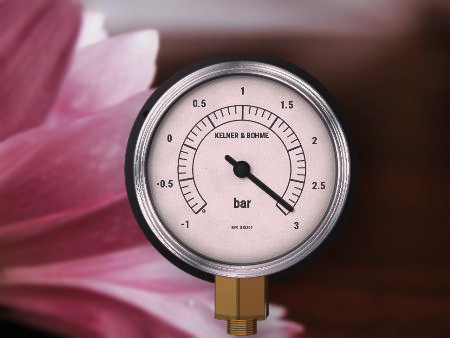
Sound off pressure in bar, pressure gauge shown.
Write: 2.9 bar
